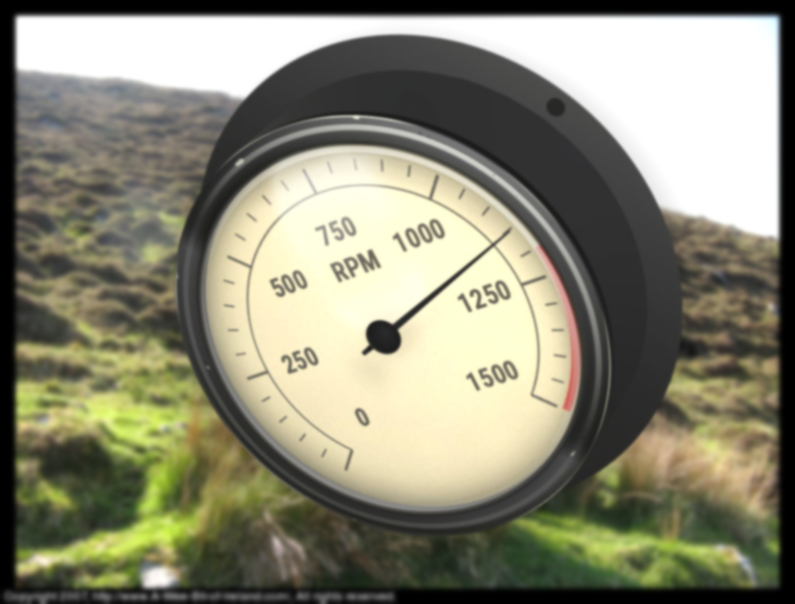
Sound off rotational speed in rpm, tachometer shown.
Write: 1150 rpm
